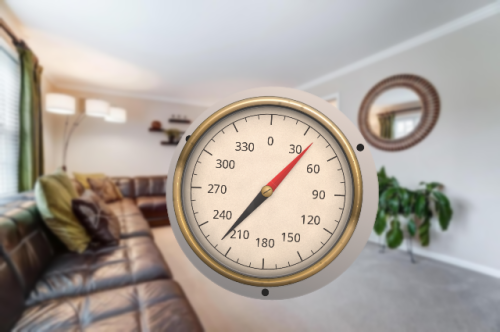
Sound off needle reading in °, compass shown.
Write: 40 °
